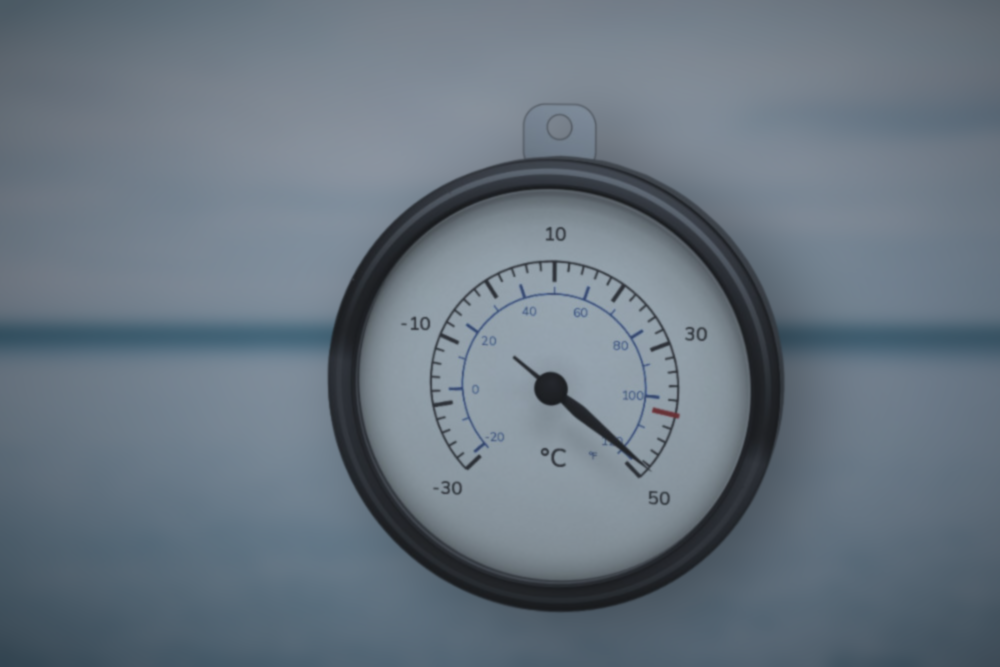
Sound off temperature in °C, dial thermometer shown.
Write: 48 °C
